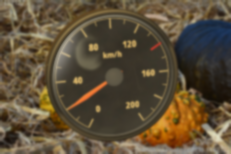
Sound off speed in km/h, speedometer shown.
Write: 20 km/h
